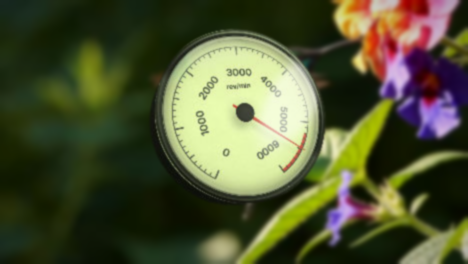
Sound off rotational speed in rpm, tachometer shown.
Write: 5500 rpm
